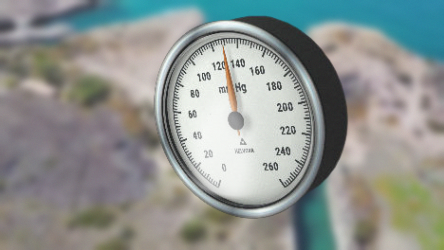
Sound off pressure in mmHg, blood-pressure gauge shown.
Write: 130 mmHg
